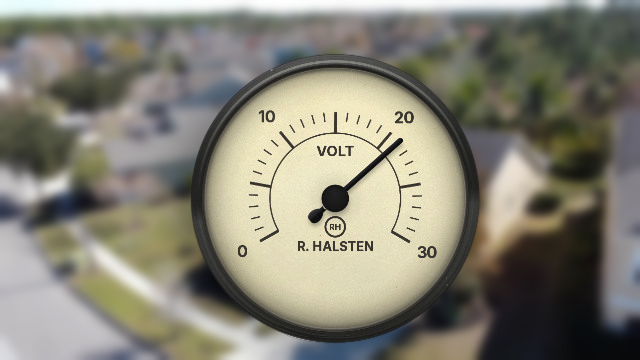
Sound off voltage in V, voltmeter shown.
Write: 21 V
